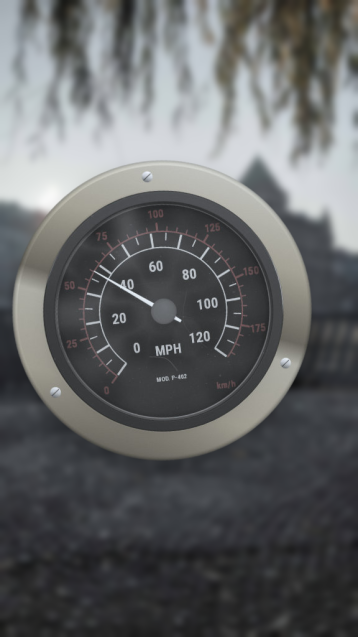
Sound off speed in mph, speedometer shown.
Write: 37.5 mph
